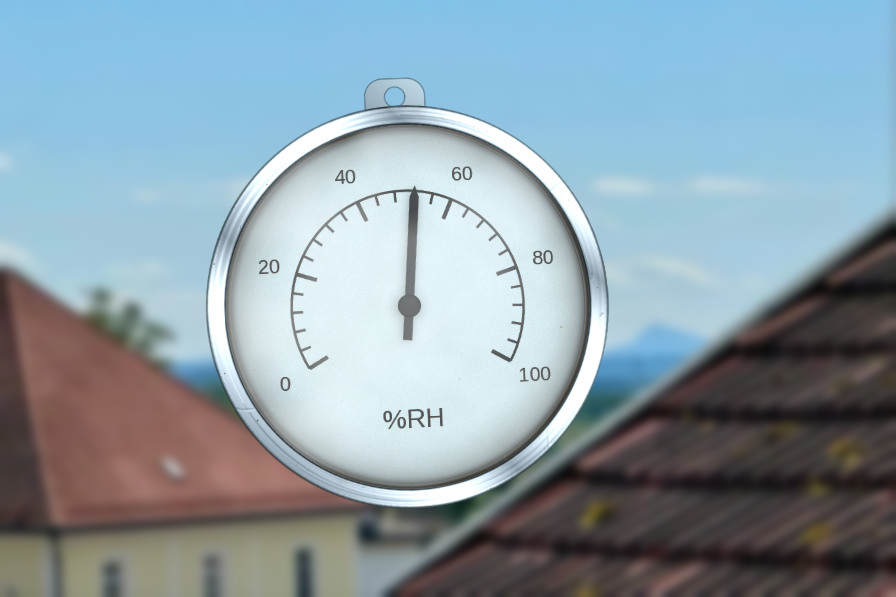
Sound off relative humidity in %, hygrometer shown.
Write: 52 %
